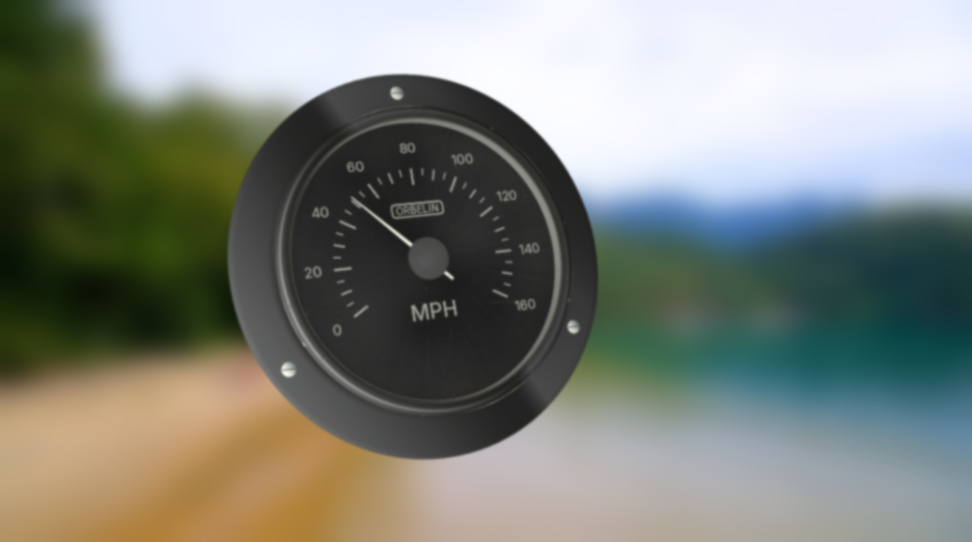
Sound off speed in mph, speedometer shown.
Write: 50 mph
